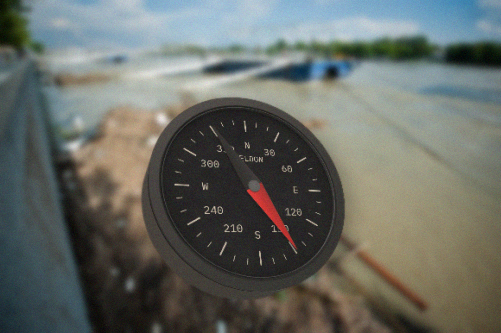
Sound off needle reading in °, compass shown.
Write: 150 °
